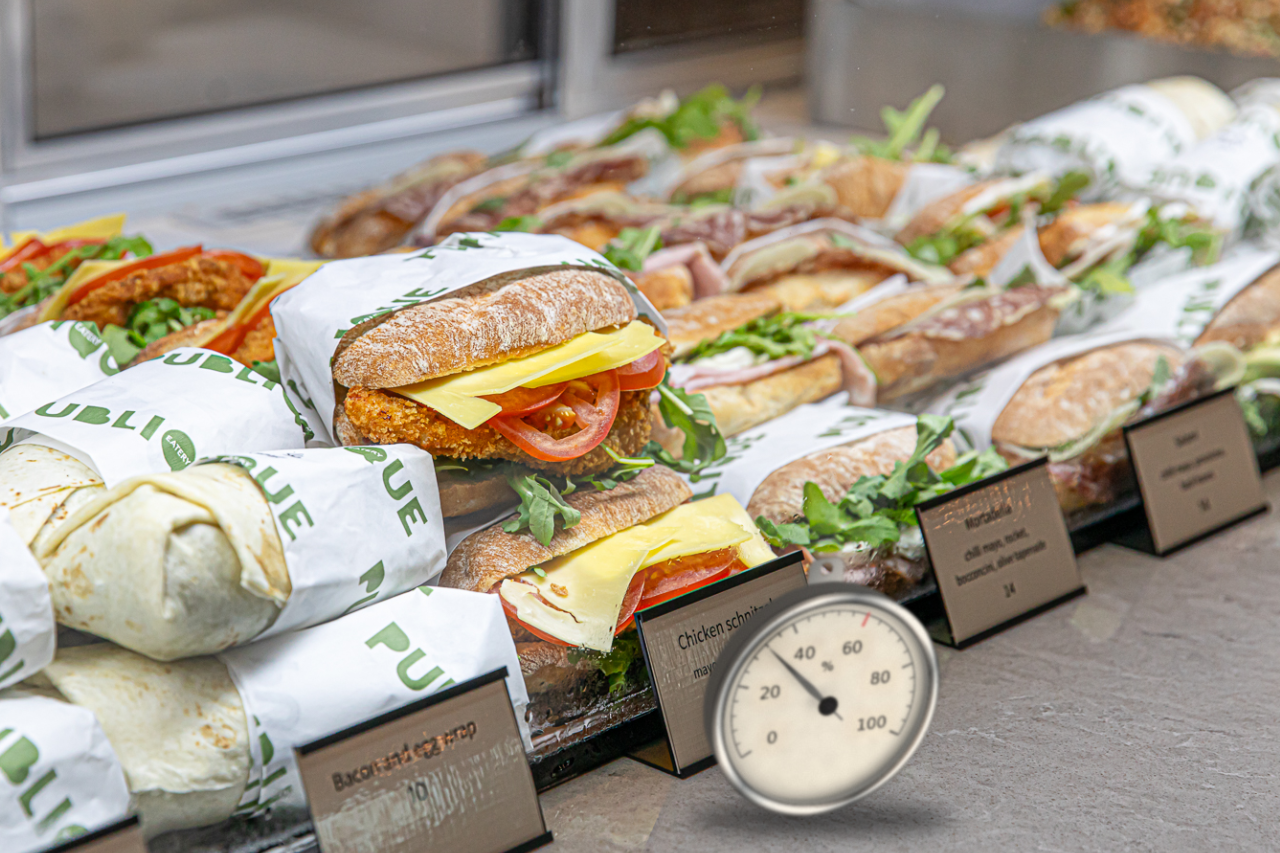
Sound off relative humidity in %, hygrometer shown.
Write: 32 %
